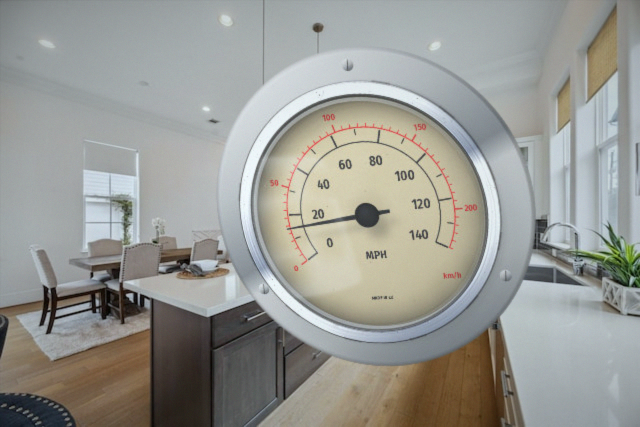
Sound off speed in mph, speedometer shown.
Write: 15 mph
